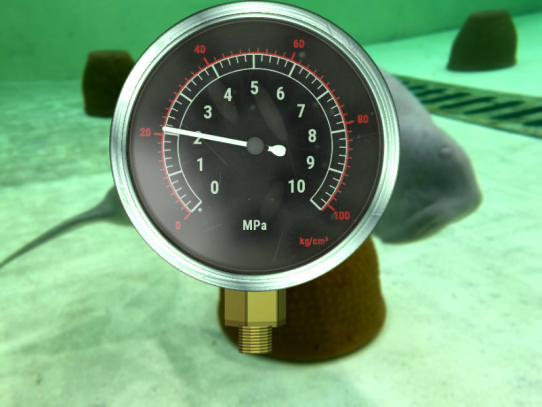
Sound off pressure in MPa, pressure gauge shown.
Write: 2.1 MPa
